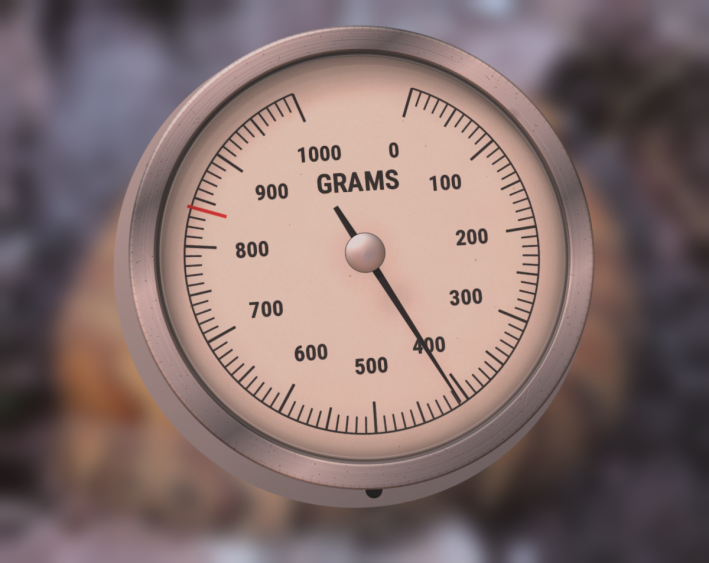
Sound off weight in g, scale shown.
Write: 410 g
